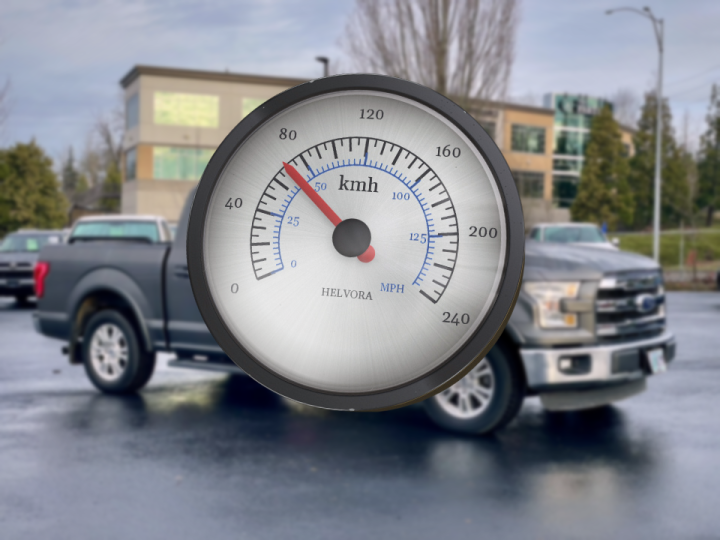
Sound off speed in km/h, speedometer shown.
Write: 70 km/h
